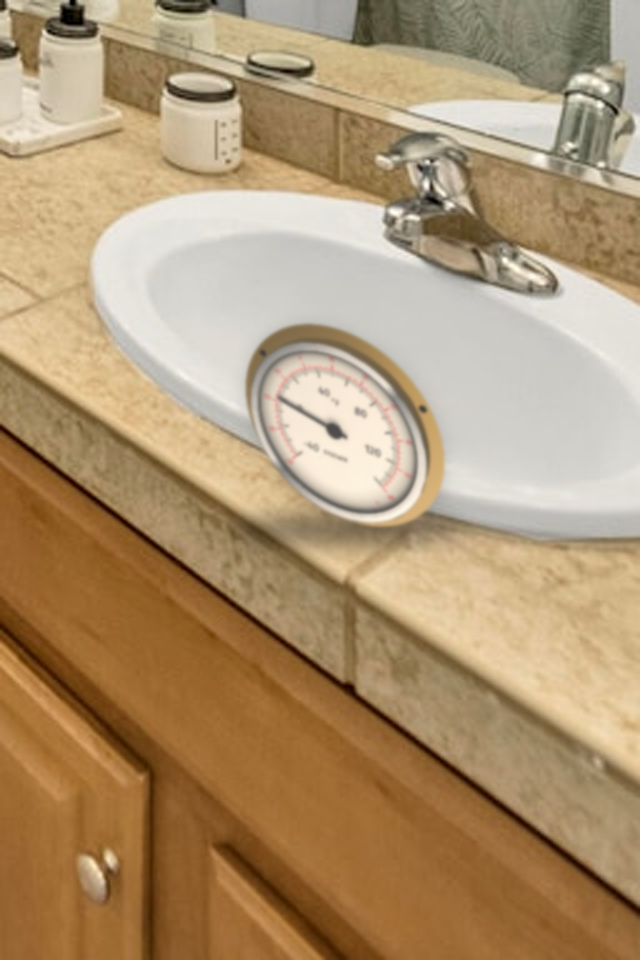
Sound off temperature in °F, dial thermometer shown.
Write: 0 °F
